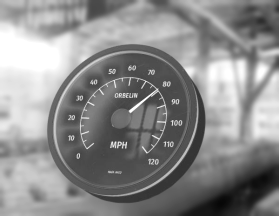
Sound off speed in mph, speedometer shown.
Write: 80 mph
